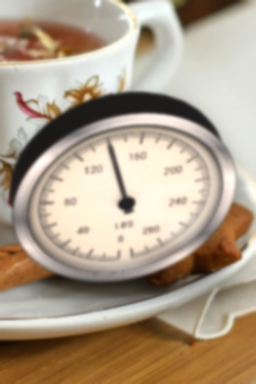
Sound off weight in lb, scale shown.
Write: 140 lb
